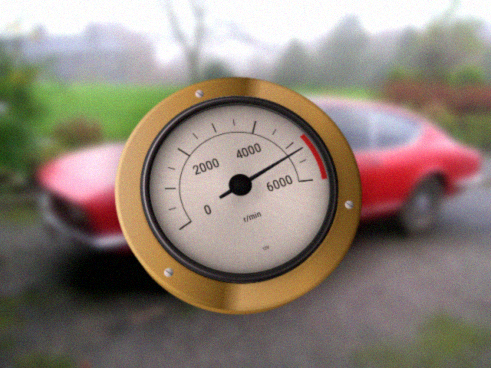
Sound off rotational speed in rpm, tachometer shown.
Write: 5250 rpm
